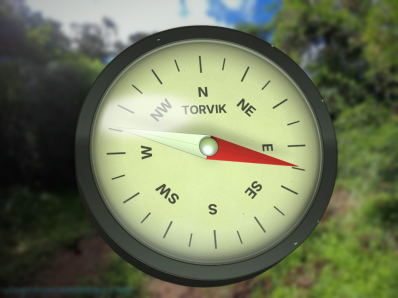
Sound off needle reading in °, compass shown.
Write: 105 °
